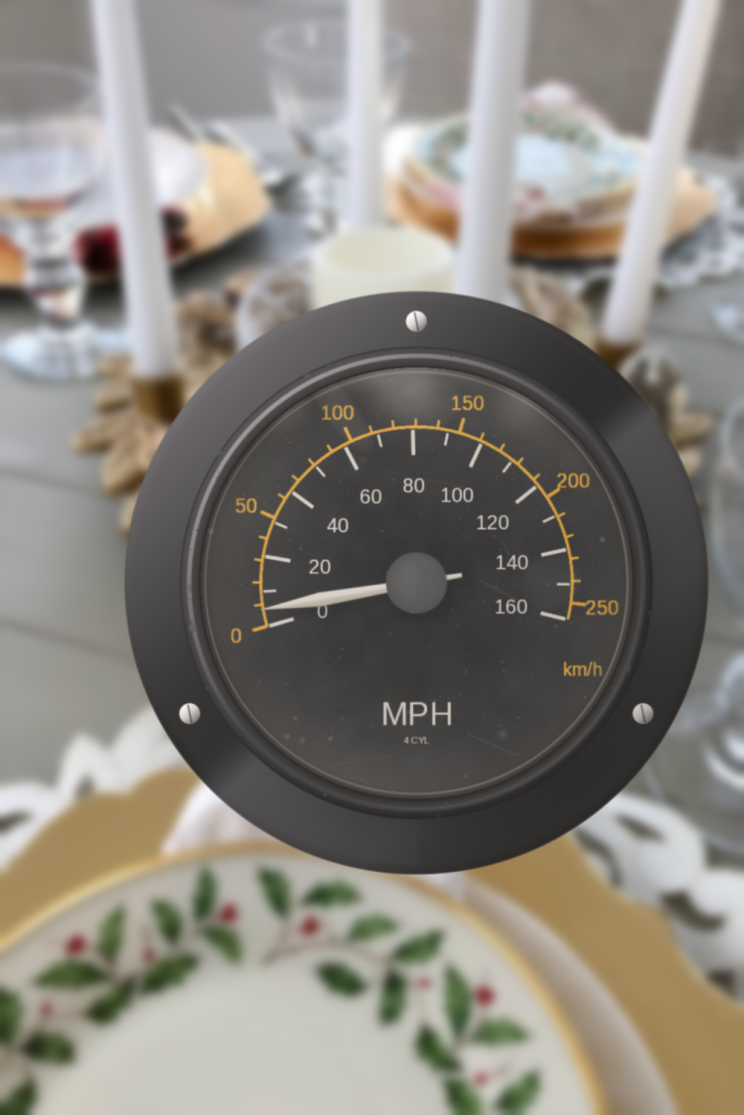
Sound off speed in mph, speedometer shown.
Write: 5 mph
